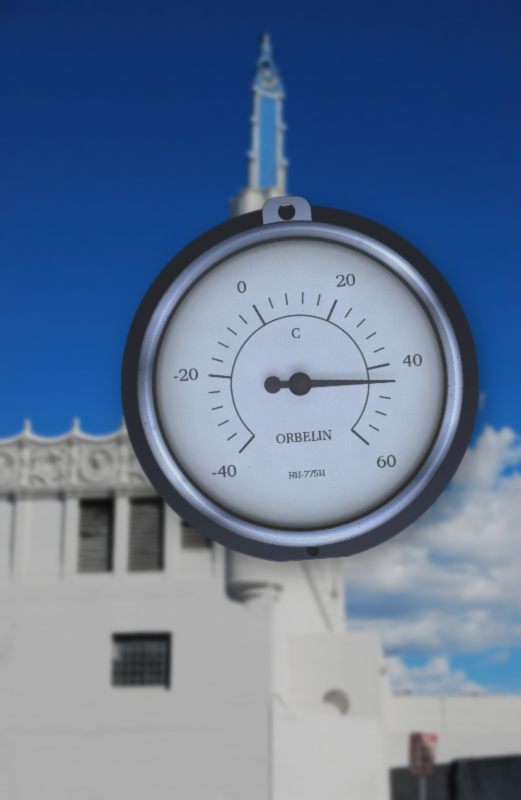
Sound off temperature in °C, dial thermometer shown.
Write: 44 °C
